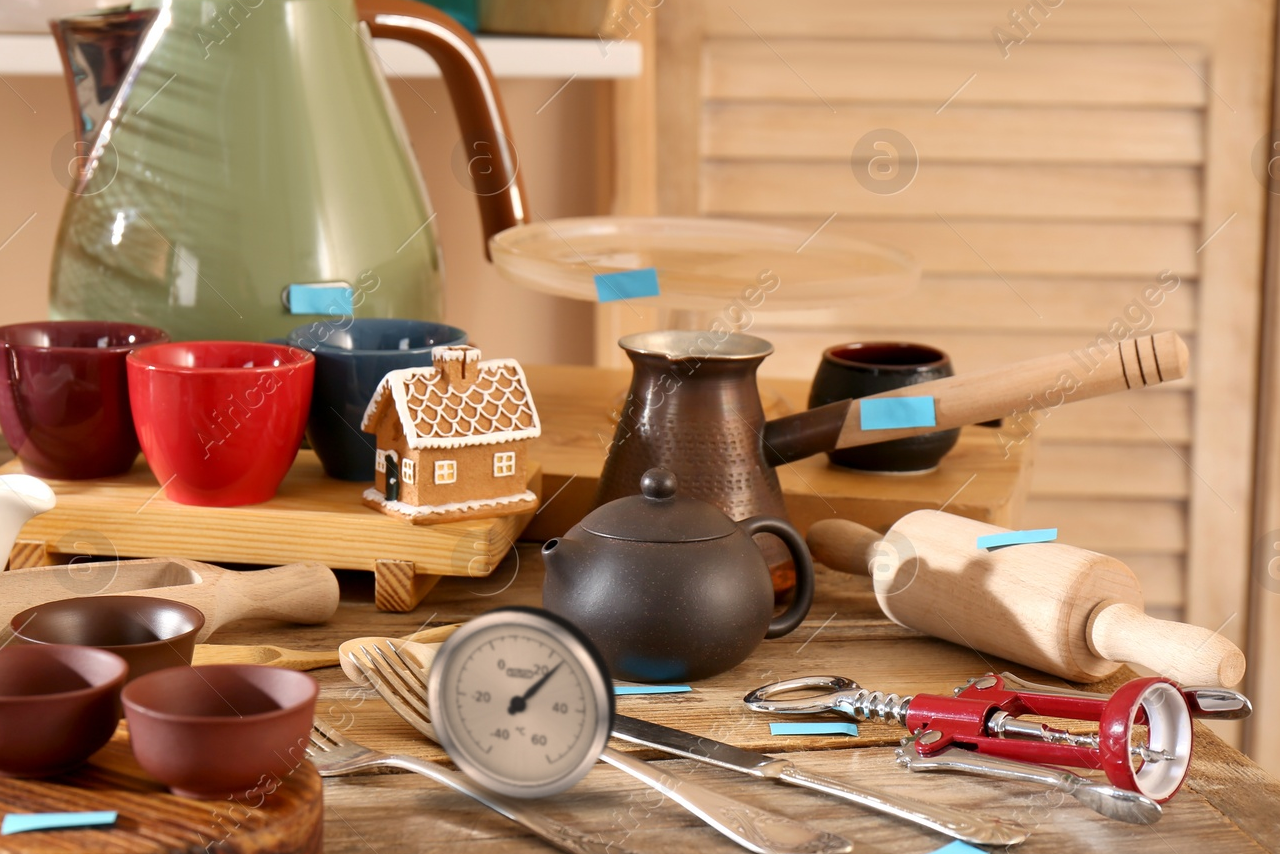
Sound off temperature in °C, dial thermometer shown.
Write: 24 °C
